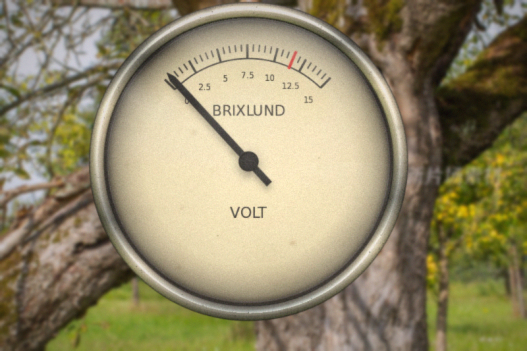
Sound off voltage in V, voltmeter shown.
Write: 0.5 V
